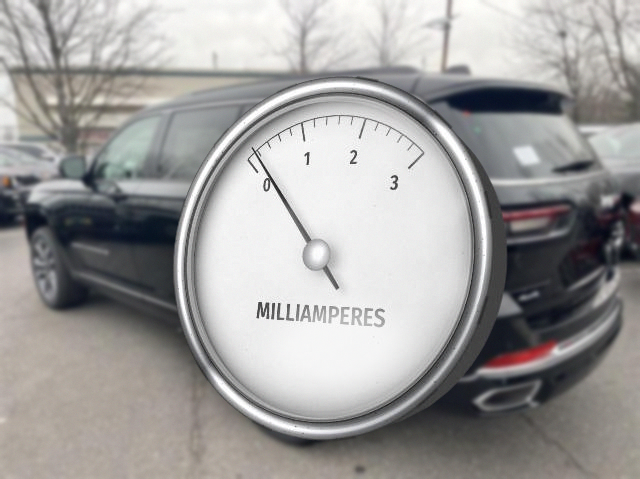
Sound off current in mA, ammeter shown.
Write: 0.2 mA
